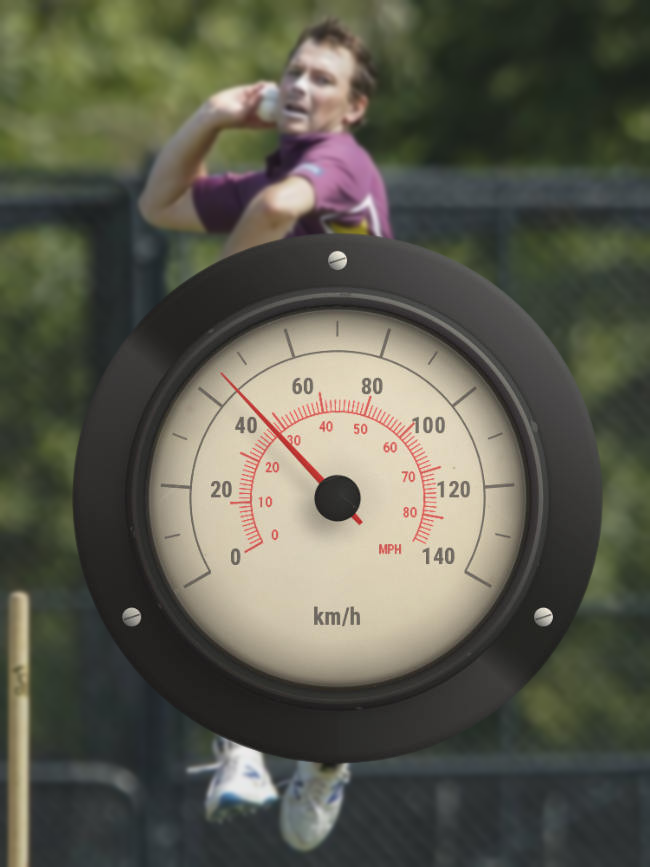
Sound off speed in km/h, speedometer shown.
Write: 45 km/h
